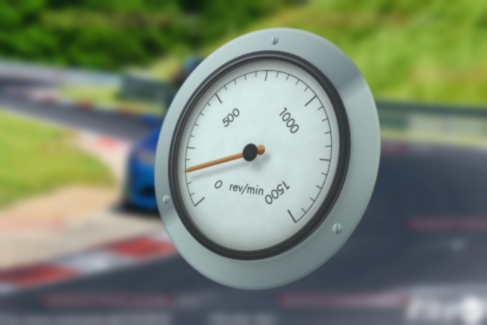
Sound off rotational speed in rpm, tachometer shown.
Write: 150 rpm
